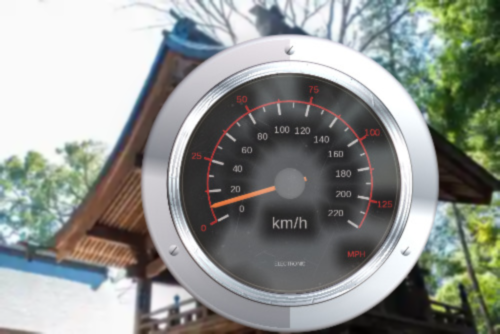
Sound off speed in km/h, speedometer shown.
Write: 10 km/h
